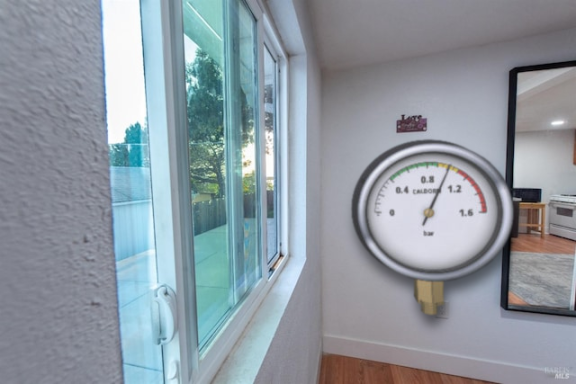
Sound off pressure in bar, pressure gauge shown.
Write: 1 bar
